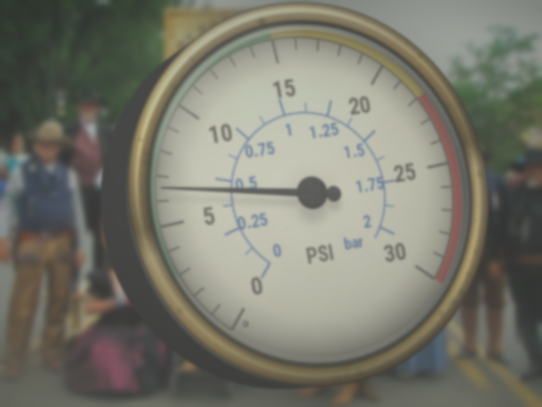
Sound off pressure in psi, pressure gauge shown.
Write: 6.5 psi
